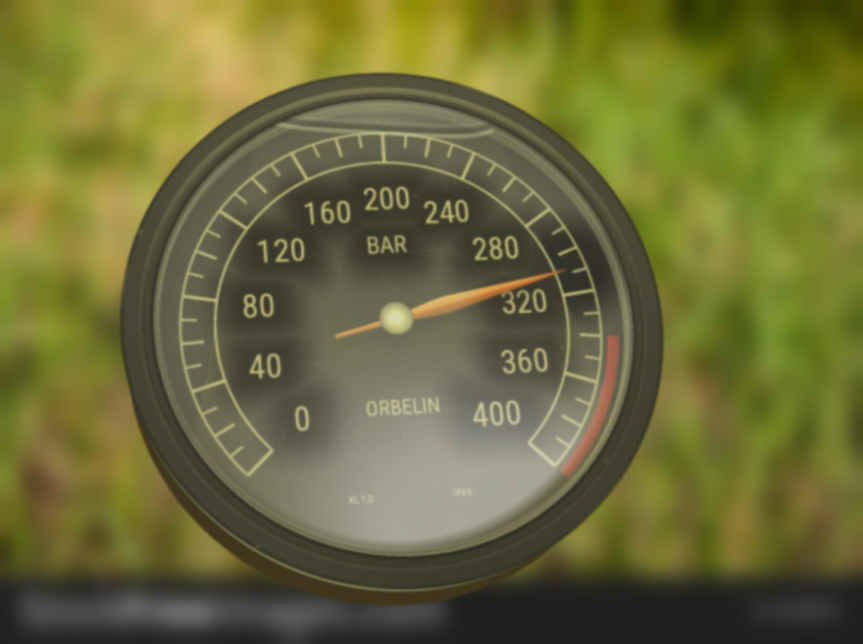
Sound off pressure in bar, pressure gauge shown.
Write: 310 bar
